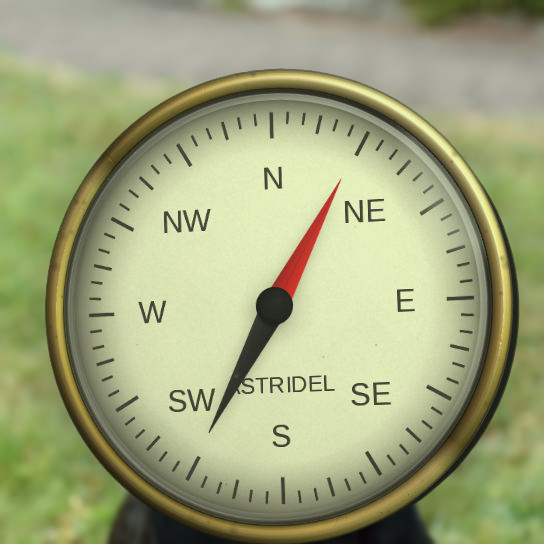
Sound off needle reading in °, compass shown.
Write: 30 °
